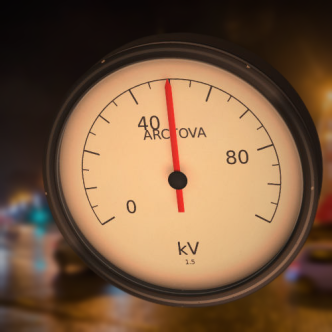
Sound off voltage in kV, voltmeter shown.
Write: 50 kV
